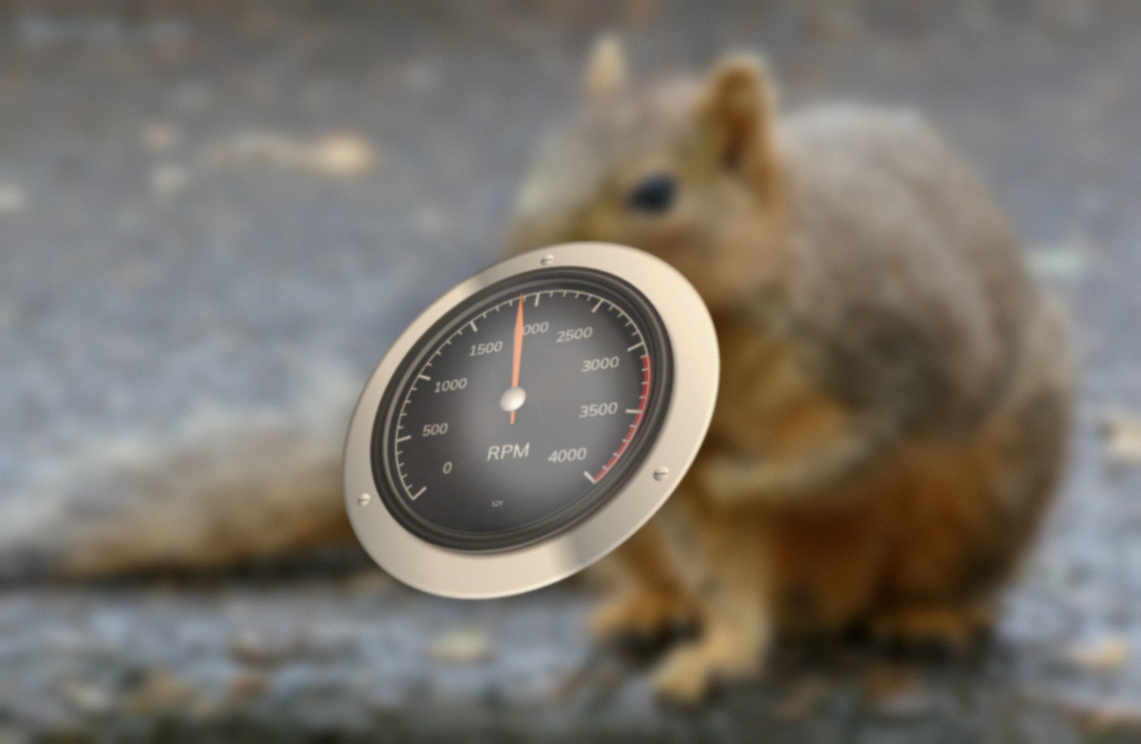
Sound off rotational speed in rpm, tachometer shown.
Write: 1900 rpm
